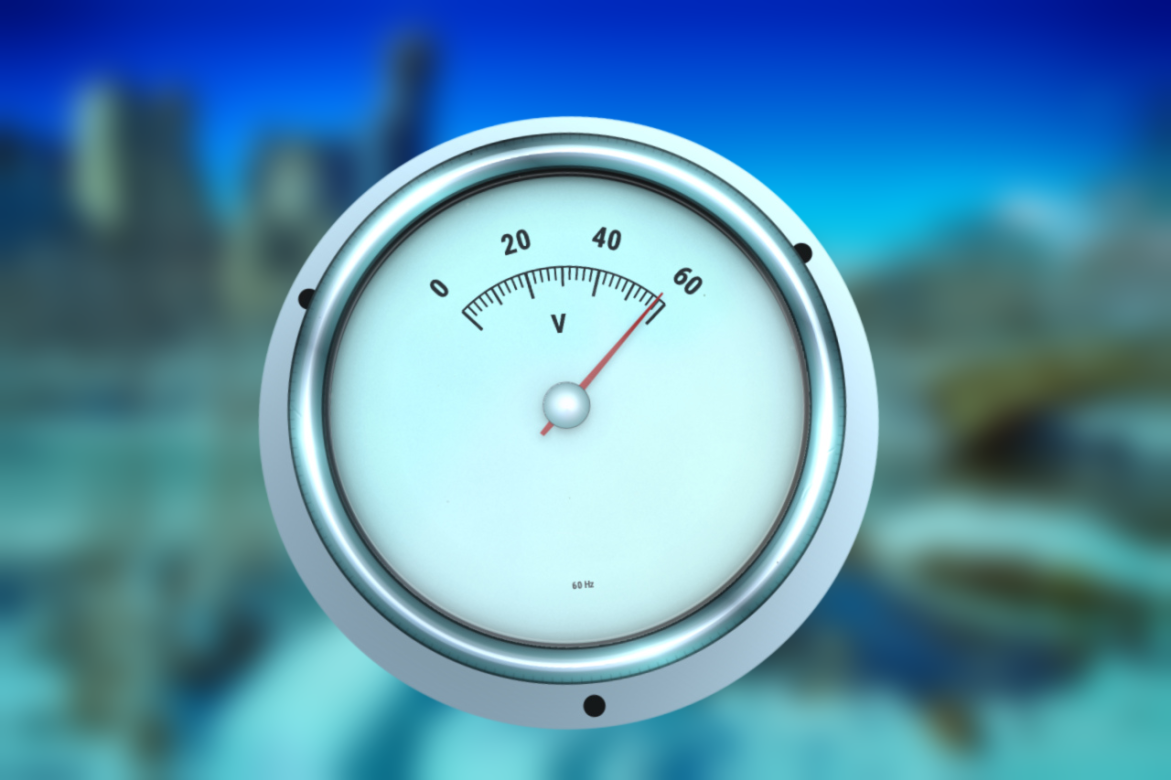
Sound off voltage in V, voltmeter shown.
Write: 58 V
